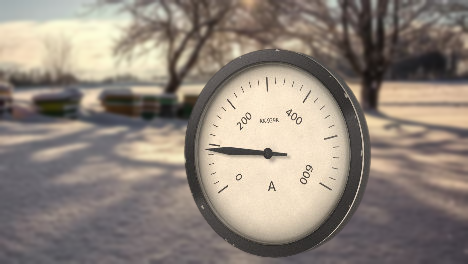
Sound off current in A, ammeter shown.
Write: 90 A
